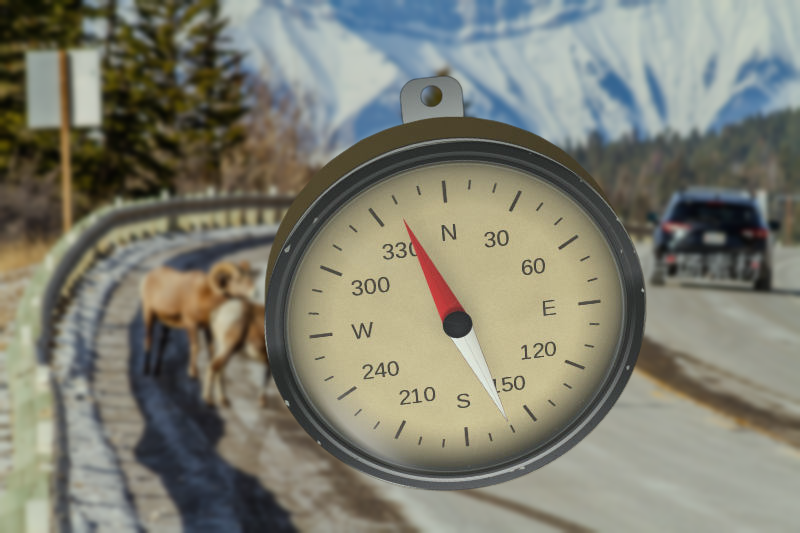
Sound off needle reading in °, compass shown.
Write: 340 °
